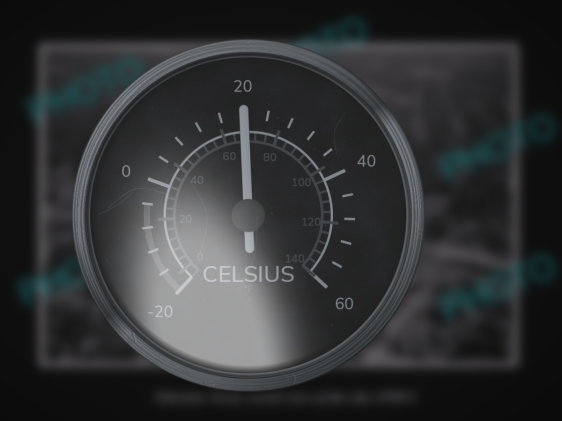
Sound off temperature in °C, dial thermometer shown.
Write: 20 °C
